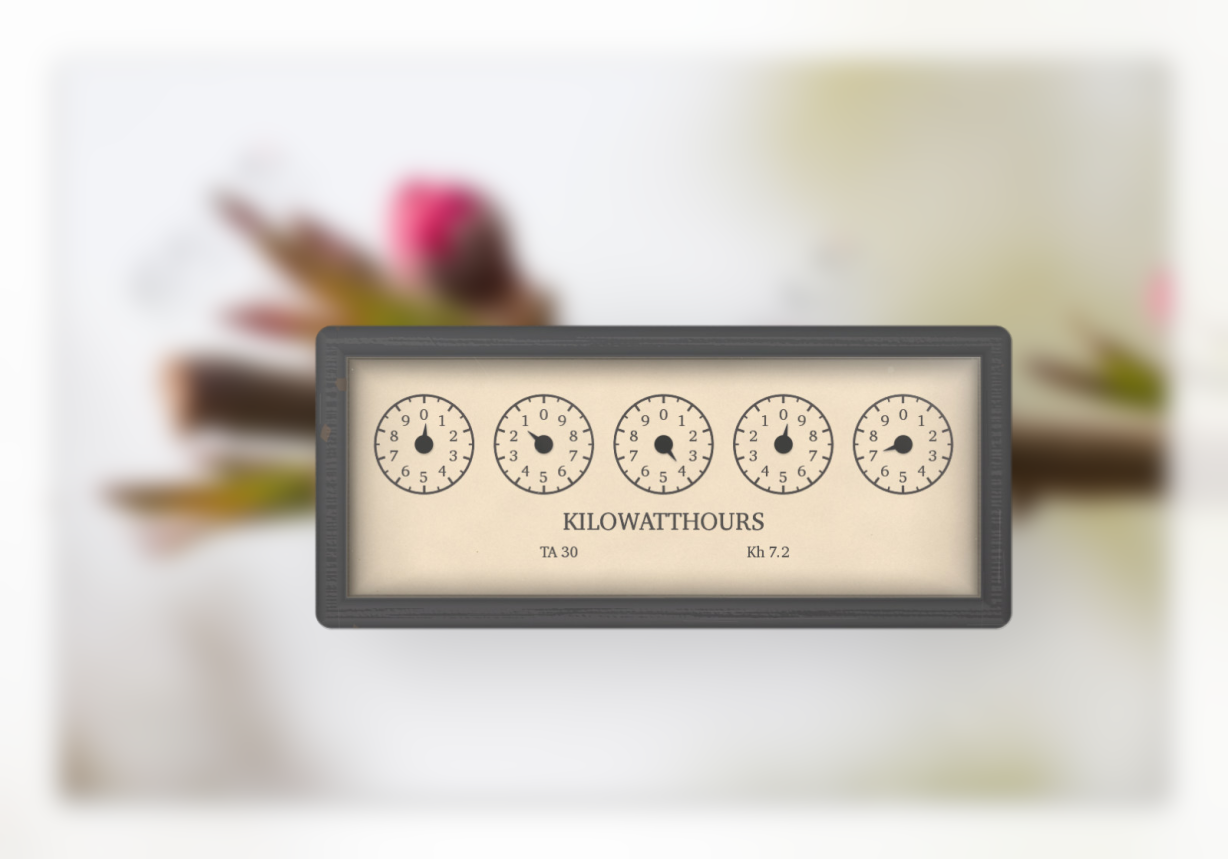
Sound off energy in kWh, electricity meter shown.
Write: 1397 kWh
